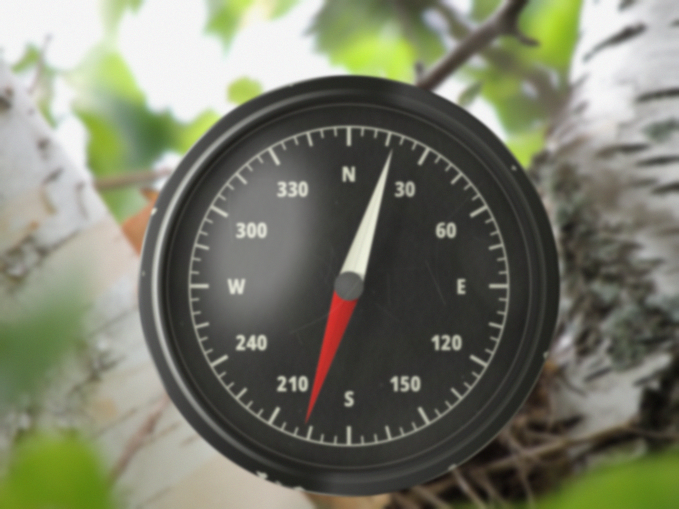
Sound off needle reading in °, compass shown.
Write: 197.5 °
